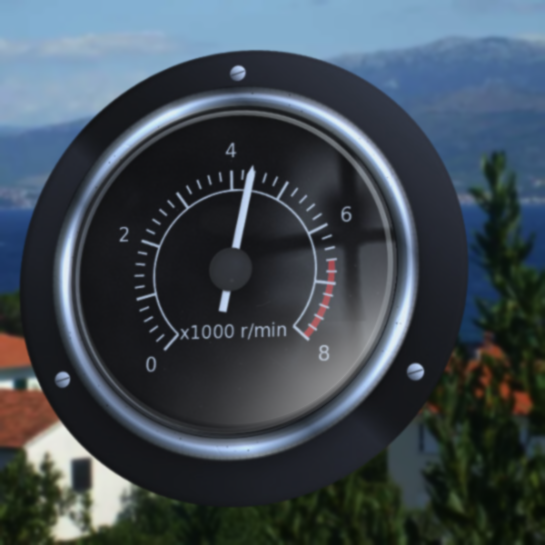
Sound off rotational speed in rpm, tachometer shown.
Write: 4400 rpm
